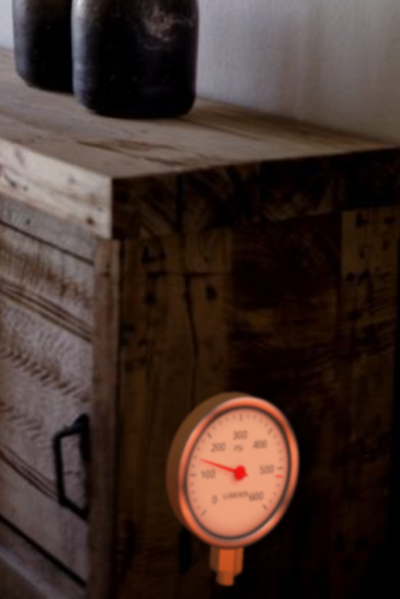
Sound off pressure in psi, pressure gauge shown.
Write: 140 psi
